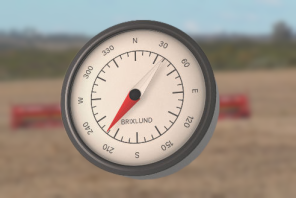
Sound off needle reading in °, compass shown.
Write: 220 °
